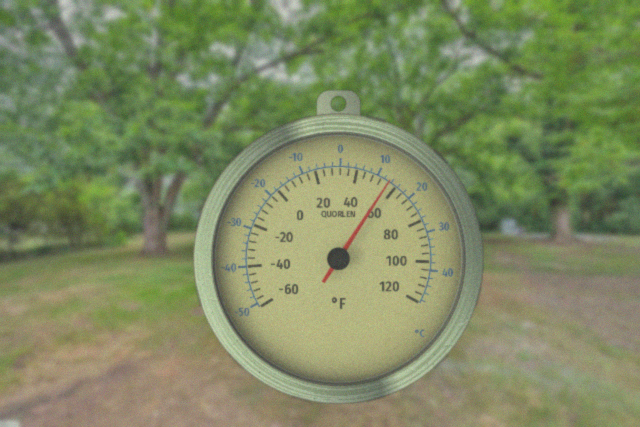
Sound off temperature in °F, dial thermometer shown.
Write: 56 °F
